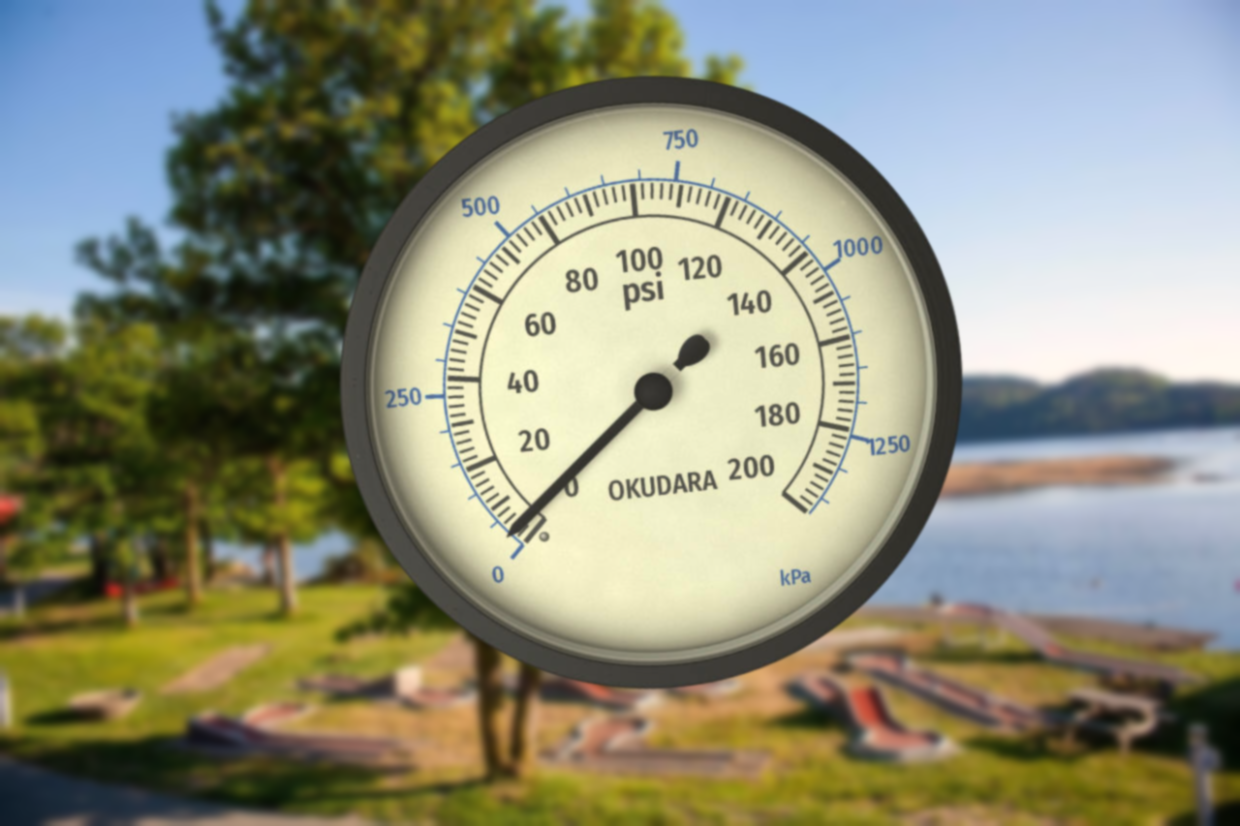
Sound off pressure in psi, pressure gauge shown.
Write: 4 psi
